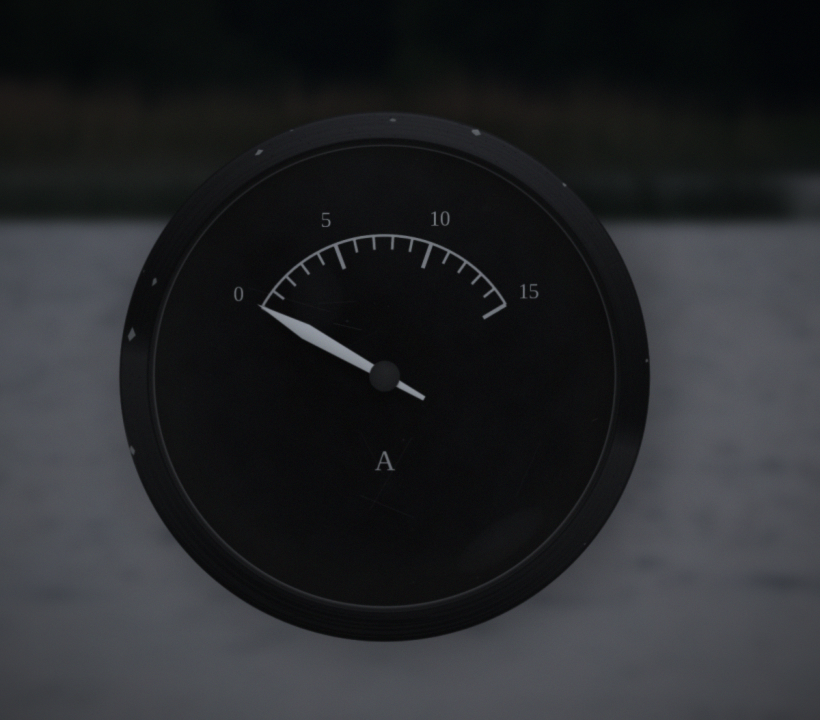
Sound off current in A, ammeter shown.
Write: 0 A
